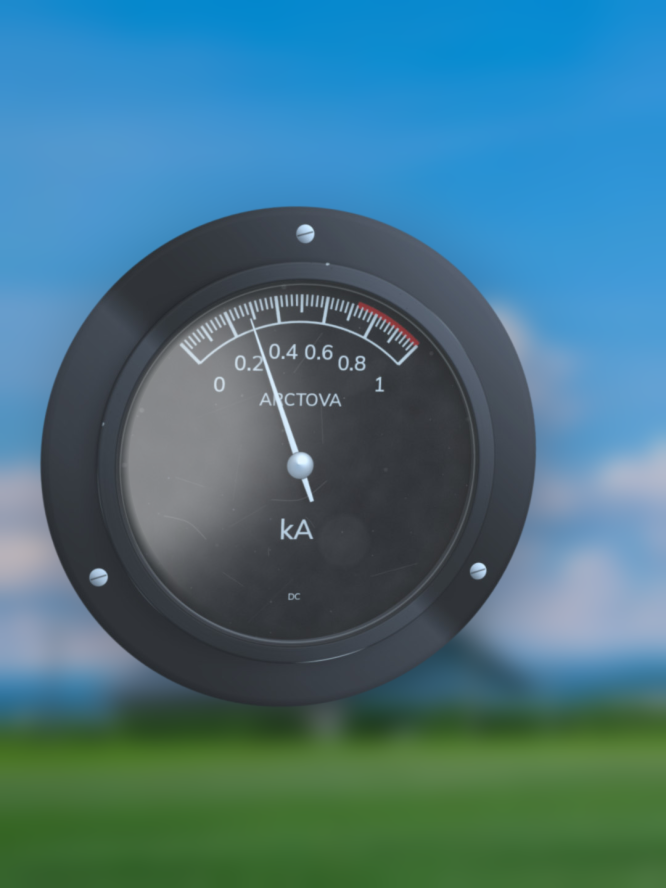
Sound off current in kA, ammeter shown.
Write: 0.28 kA
